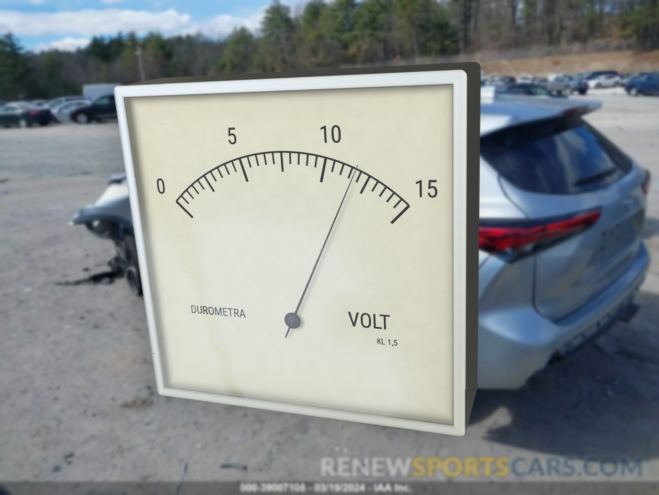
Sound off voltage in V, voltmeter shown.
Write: 11.75 V
